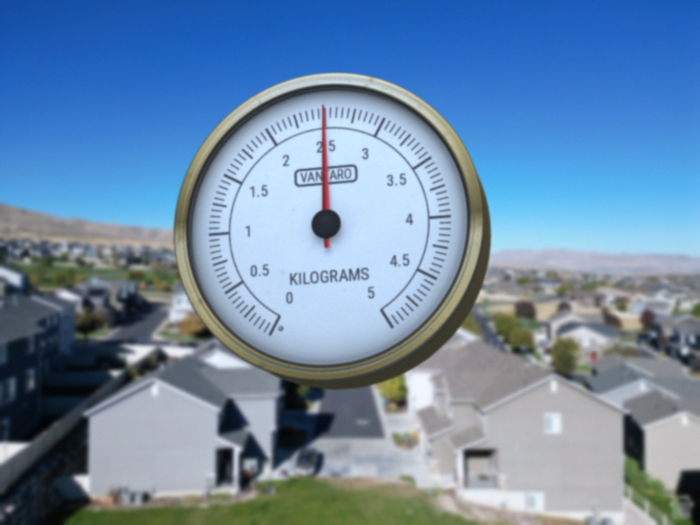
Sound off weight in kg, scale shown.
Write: 2.5 kg
